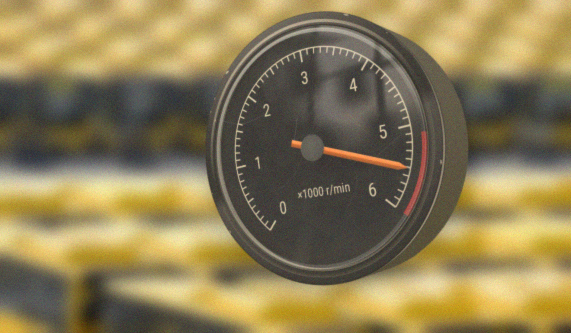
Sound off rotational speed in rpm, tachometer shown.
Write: 5500 rpm
